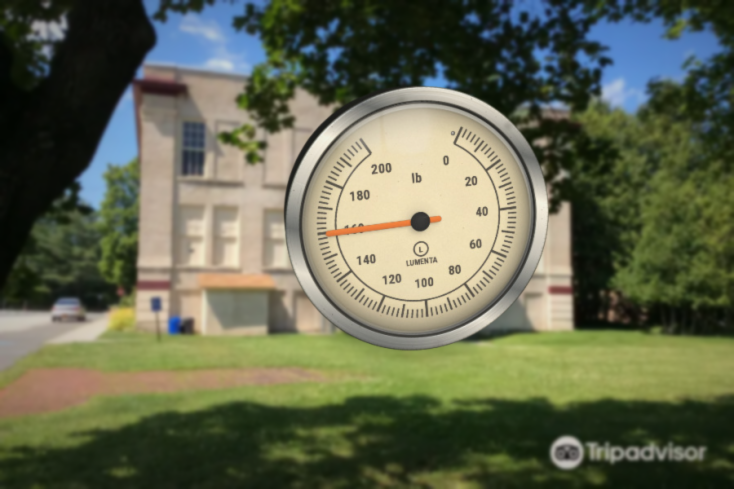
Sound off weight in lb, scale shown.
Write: 160 lb
